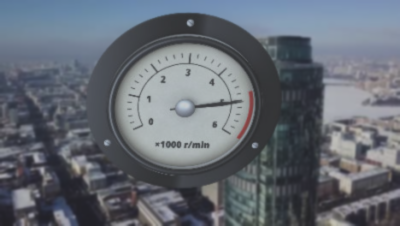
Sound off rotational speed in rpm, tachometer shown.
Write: 5000 rpm
